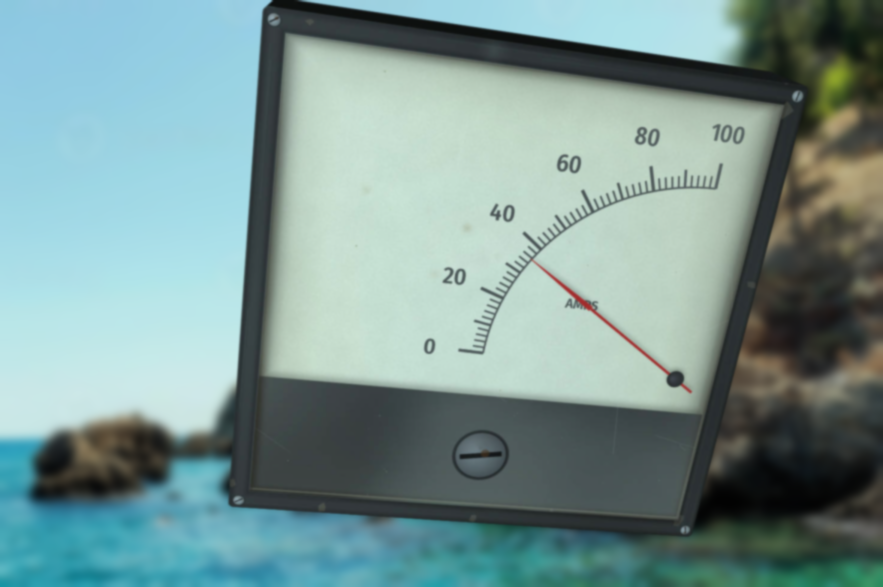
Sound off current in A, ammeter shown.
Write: 36 A
